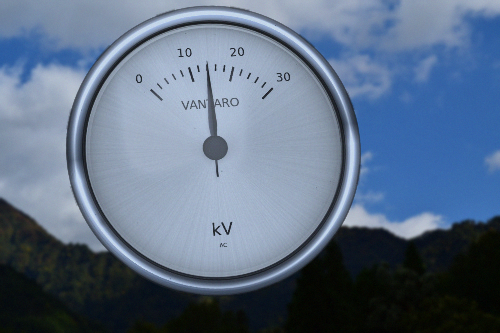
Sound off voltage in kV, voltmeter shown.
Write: 14 kV
